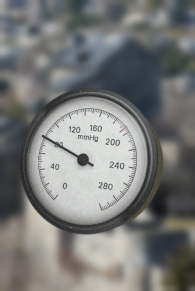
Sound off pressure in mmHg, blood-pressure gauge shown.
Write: 80 mmHg
